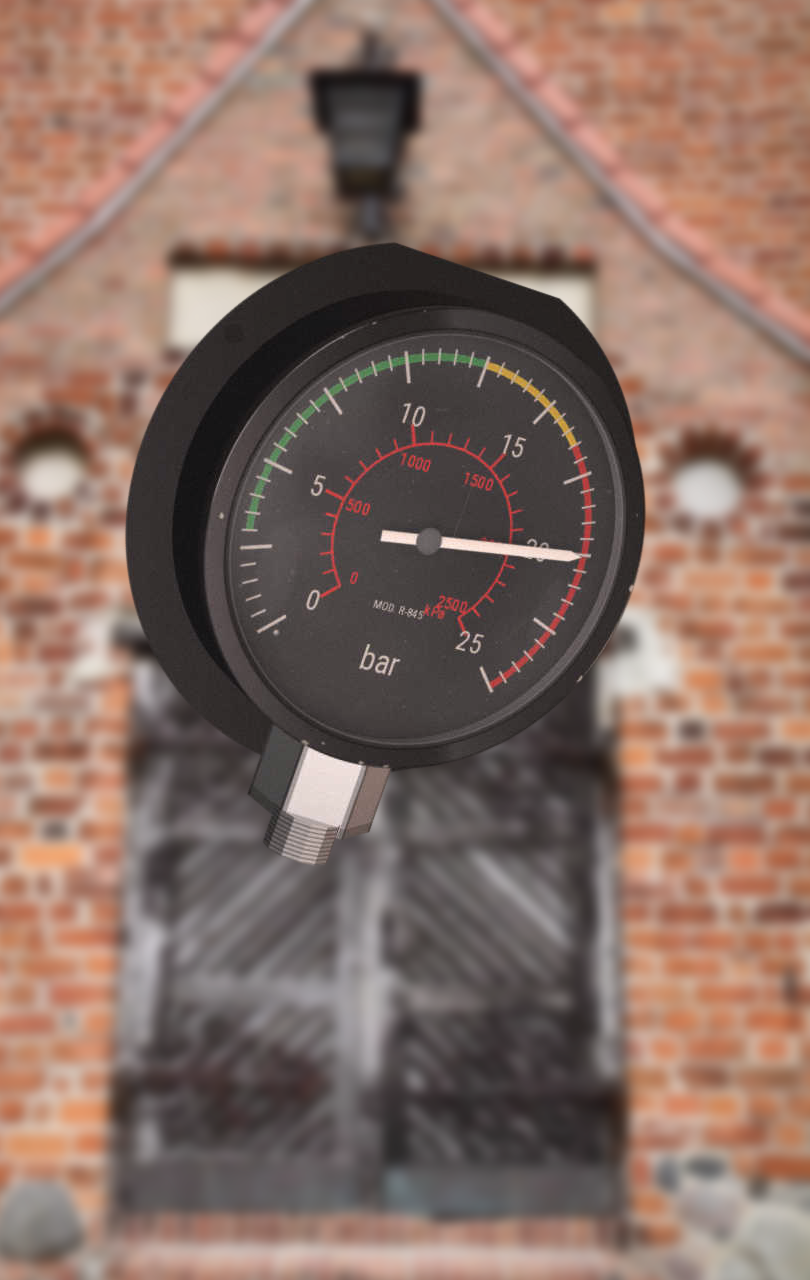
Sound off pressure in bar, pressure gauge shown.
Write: 20 bar
